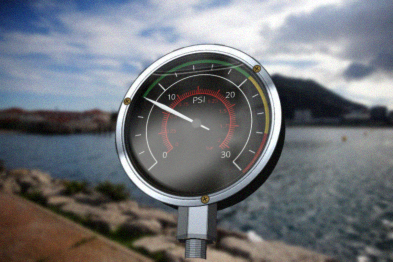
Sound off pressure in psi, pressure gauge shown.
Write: 8 psi
